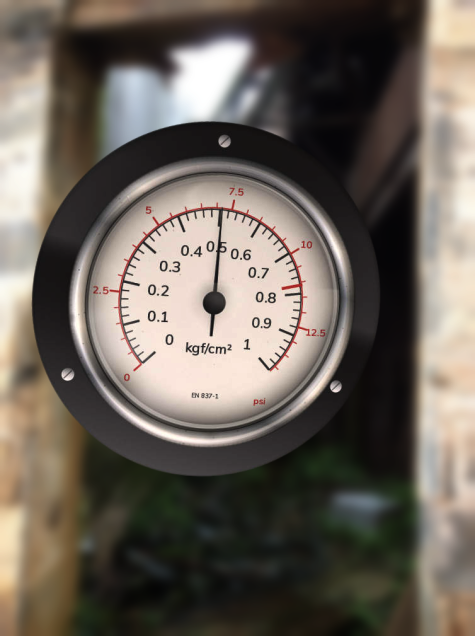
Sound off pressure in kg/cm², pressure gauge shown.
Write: 0.5 kg/cm²
